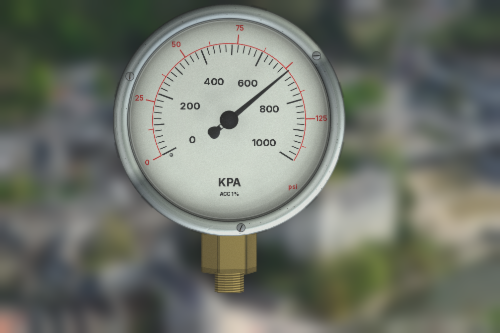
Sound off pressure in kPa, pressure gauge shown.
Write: 700 kPa
